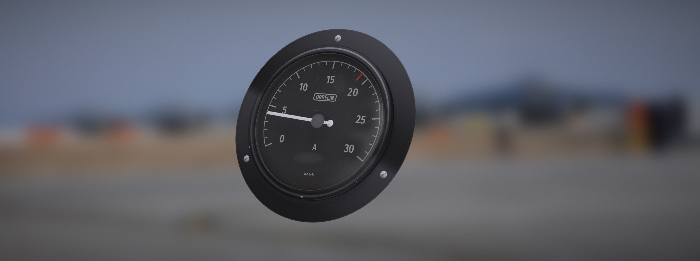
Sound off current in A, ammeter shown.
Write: 4 A
